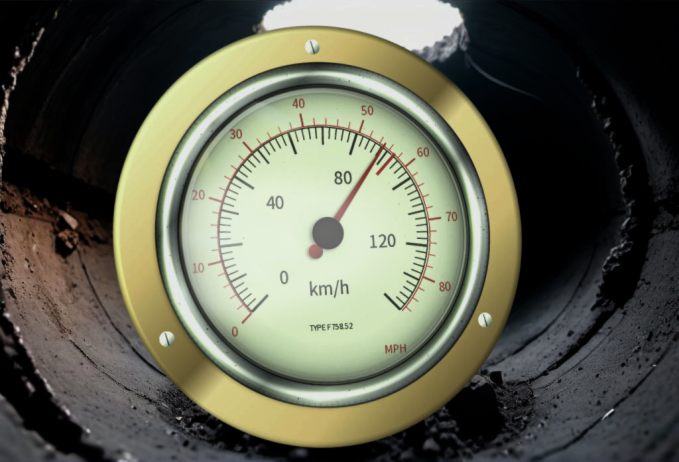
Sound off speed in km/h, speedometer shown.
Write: 88 km/h
